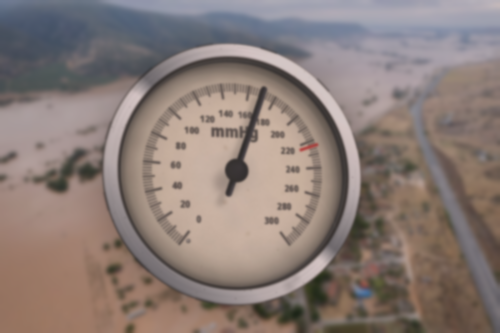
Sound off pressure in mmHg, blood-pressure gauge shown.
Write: 170 mmHg
